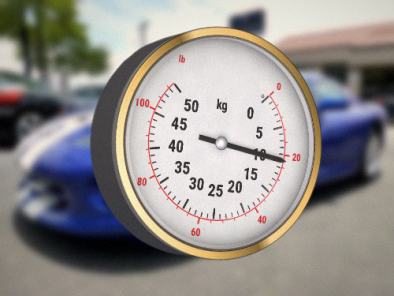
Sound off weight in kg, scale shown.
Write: 10 kg
